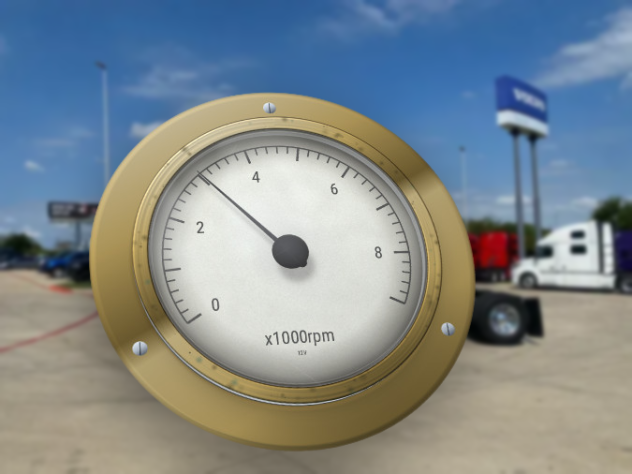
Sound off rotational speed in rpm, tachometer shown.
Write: 3000 rpm
